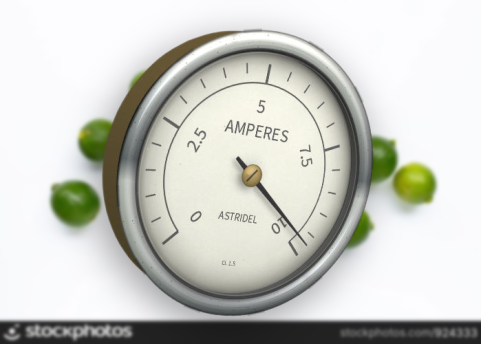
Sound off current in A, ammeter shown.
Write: 9.75 A
